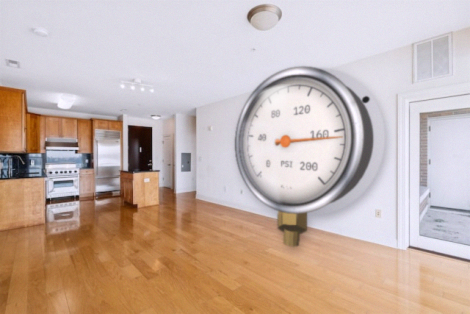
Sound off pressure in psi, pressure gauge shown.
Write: 165 psi
